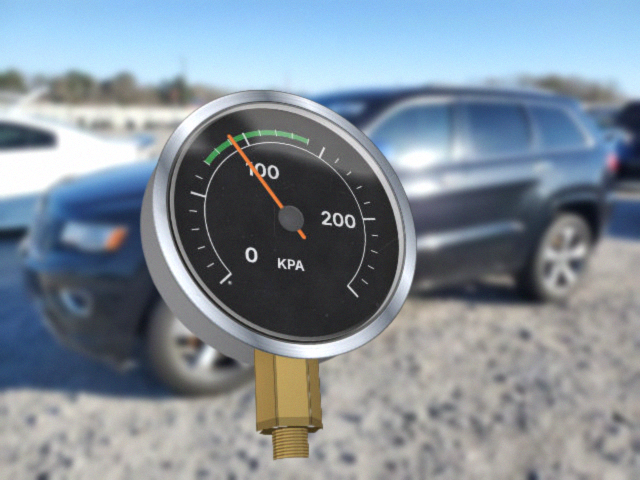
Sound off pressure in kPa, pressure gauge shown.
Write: 90 kPa
